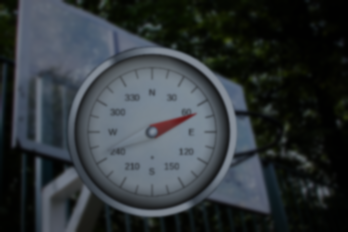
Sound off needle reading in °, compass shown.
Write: 67.5 °
